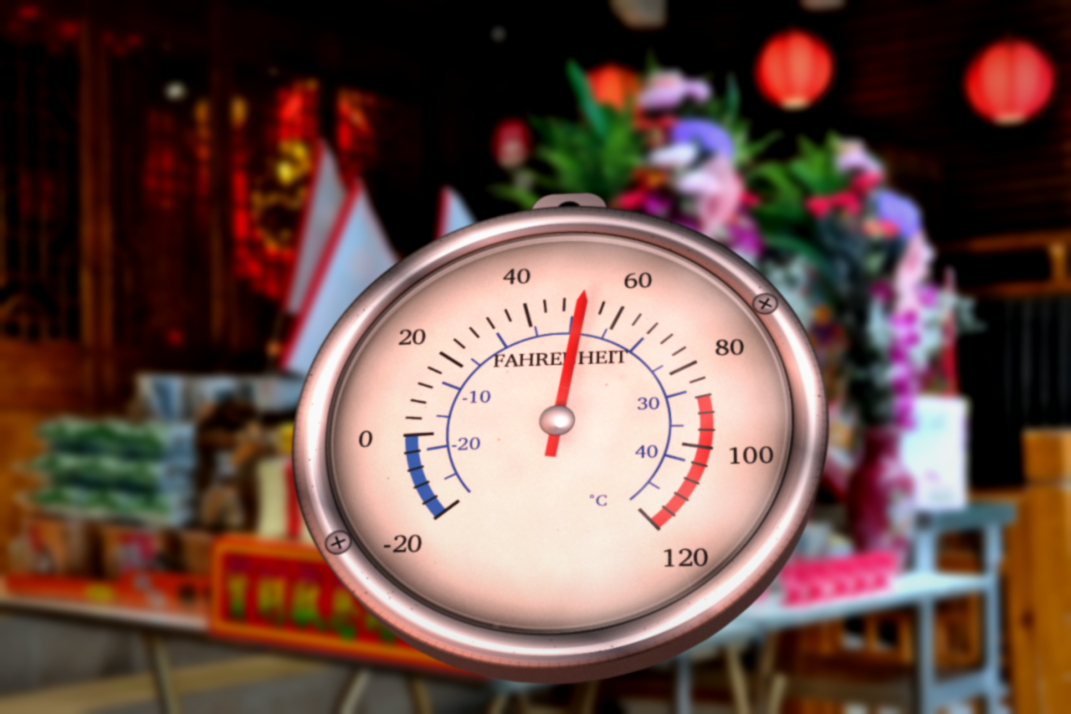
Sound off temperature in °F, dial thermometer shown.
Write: 52 °F
